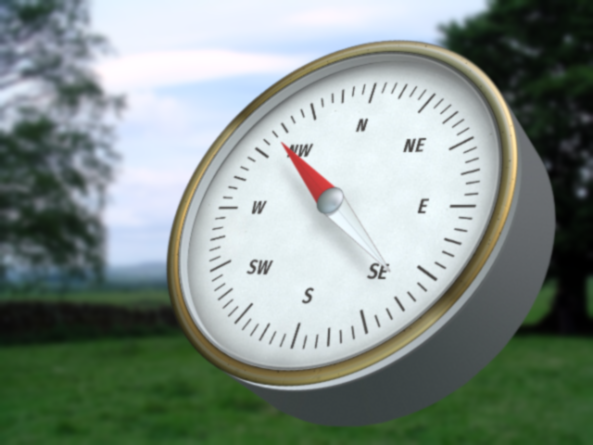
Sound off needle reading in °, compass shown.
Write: 310 °
